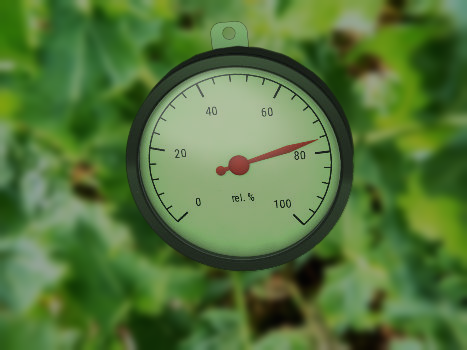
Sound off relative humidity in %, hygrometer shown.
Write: 76 %
